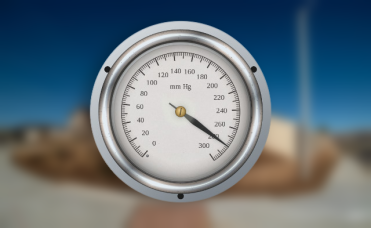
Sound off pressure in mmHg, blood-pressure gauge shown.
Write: 280 mmHg
